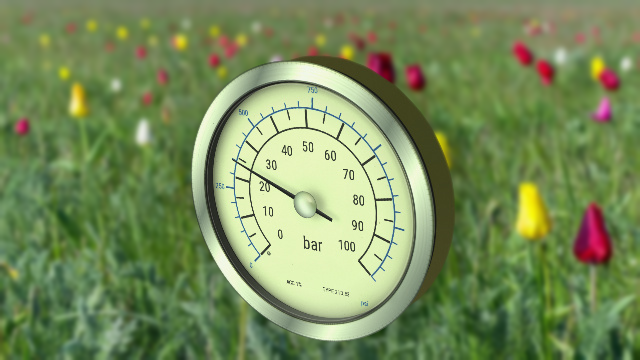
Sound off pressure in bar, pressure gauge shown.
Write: 25 bar
